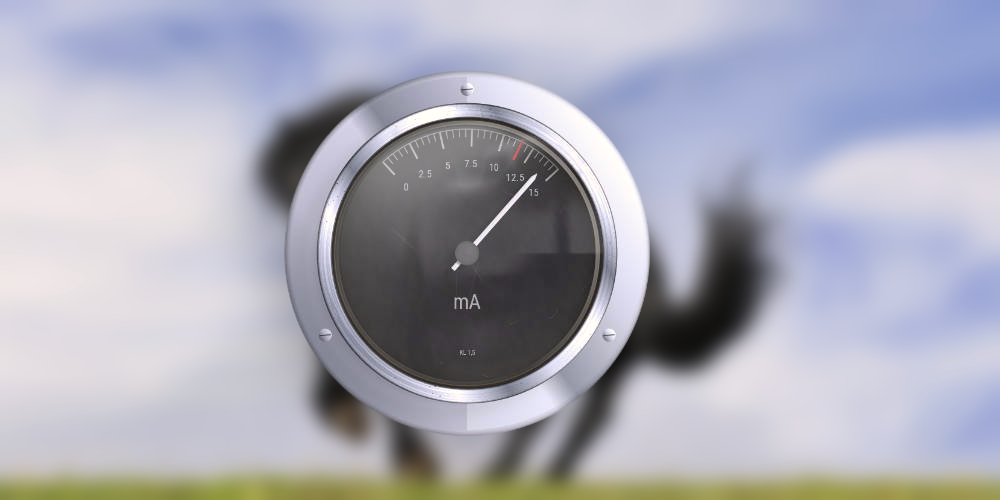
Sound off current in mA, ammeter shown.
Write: 14 mA
